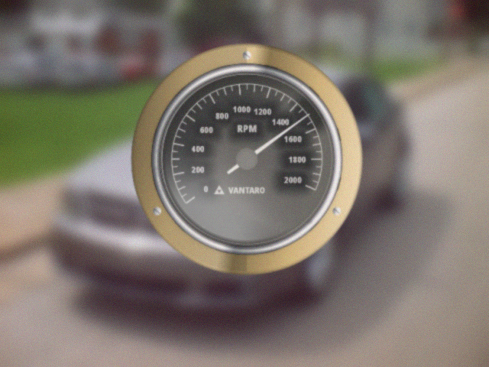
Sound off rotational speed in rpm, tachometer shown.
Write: 1500 rpm
